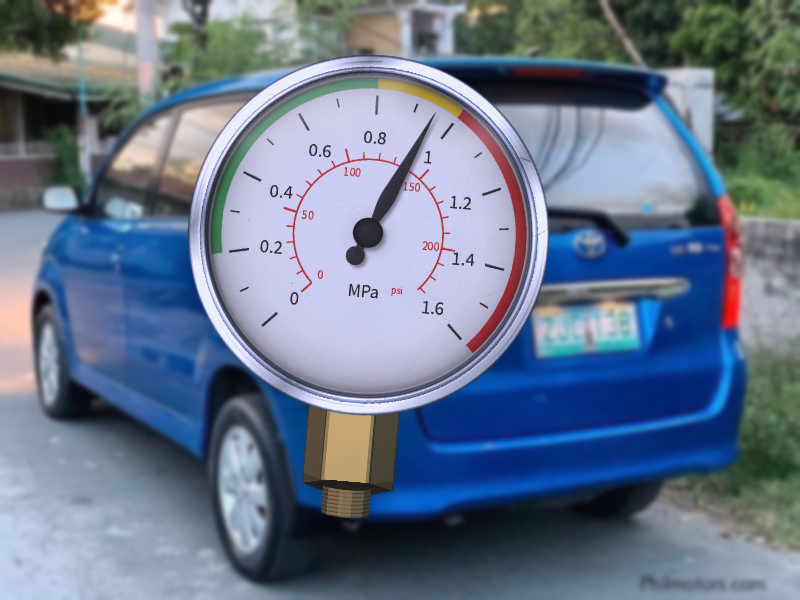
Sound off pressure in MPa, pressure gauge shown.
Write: 0.95 MPa
